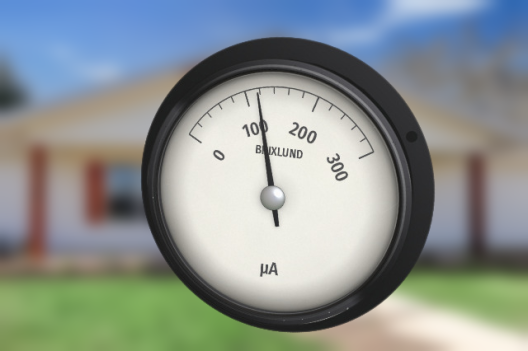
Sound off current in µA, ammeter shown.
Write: 120 µA
